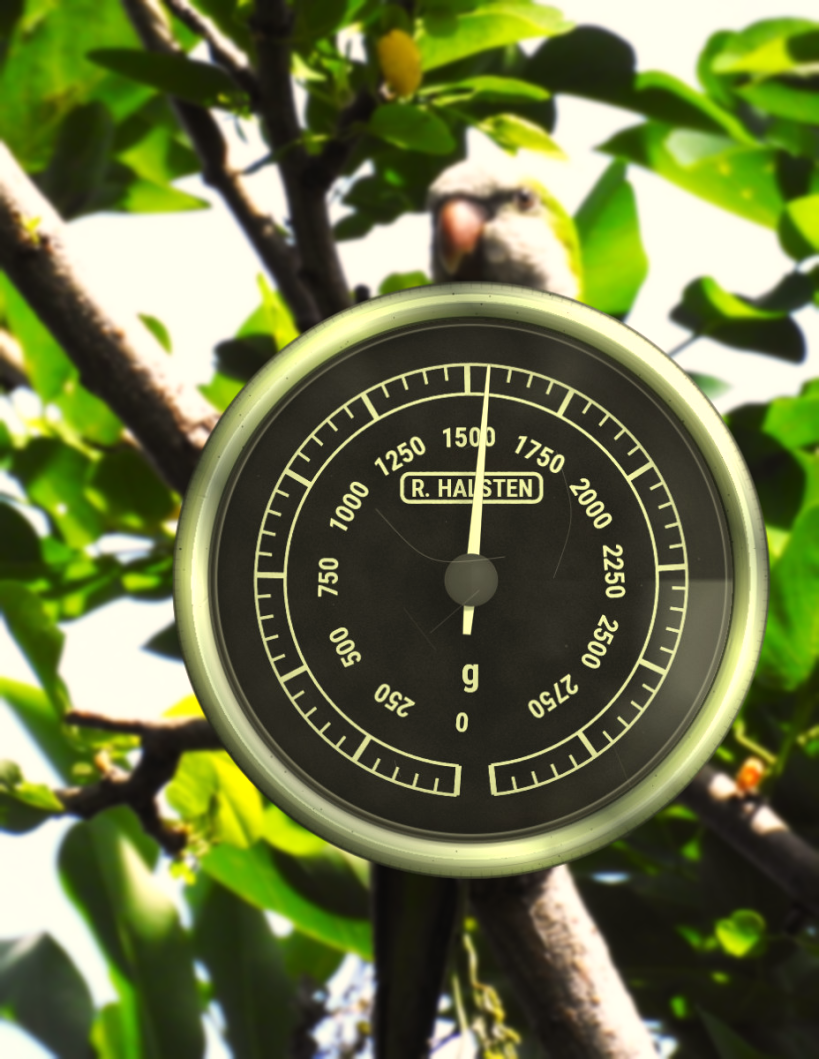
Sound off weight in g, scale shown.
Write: 1550 g
